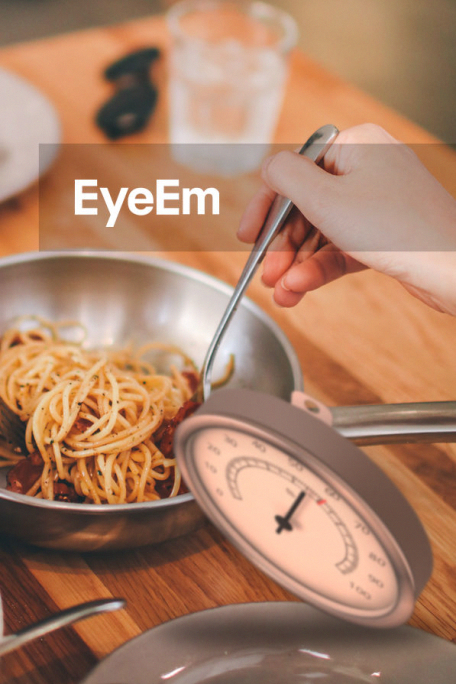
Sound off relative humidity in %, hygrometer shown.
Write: 55 %
